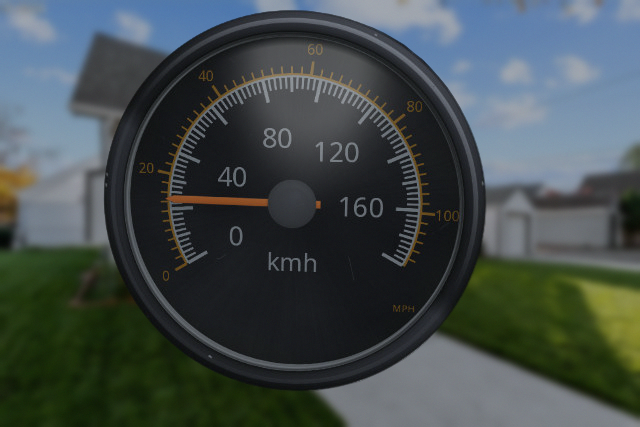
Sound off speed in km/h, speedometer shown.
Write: 24 km/h
